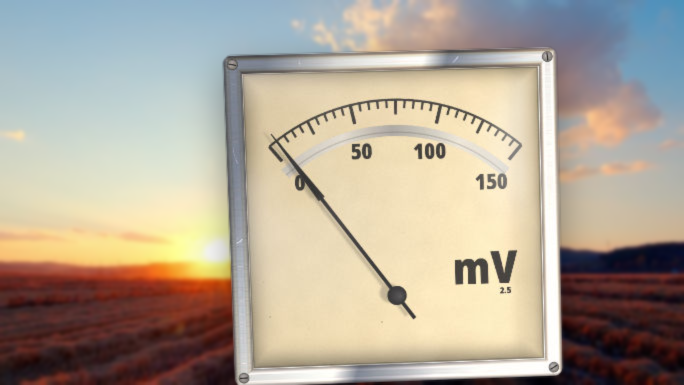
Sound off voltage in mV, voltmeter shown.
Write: 5 mV
